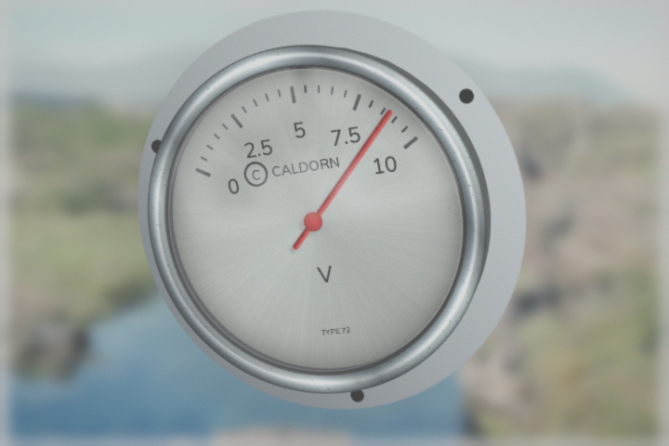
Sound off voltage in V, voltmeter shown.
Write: 8.75 V
